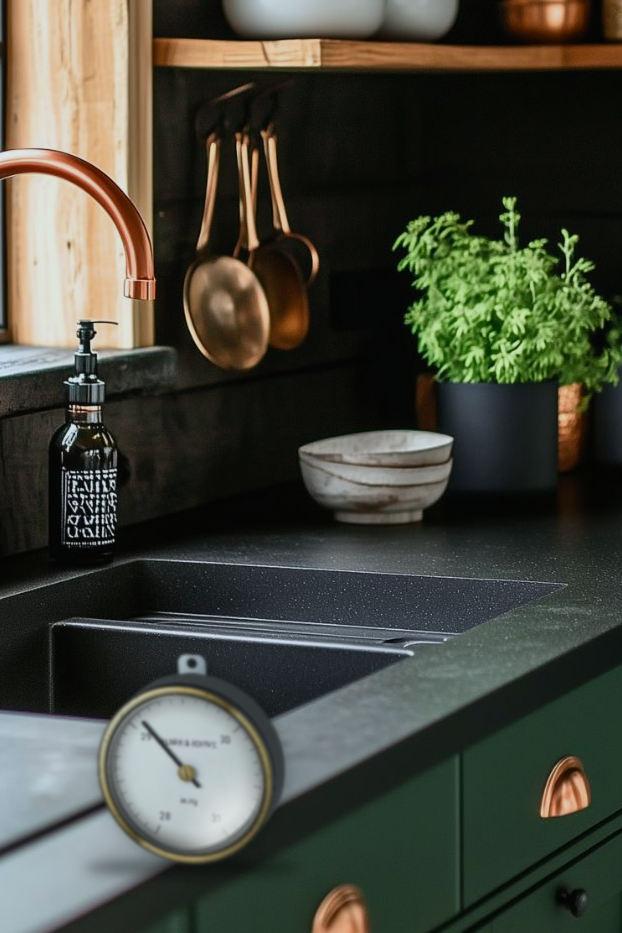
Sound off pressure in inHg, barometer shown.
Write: 29.1 inHg
